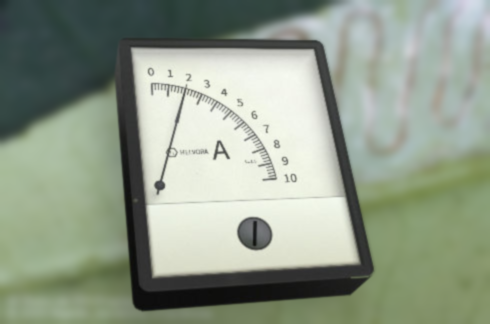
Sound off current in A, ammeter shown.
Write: 2 A
